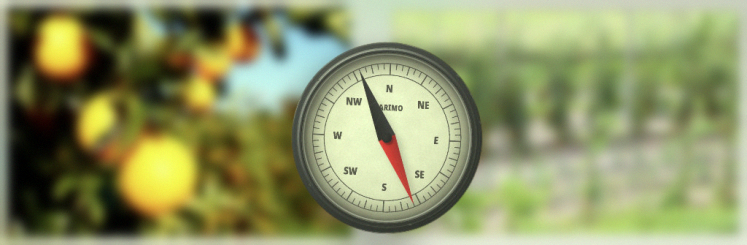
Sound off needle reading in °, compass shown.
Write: 155 °
